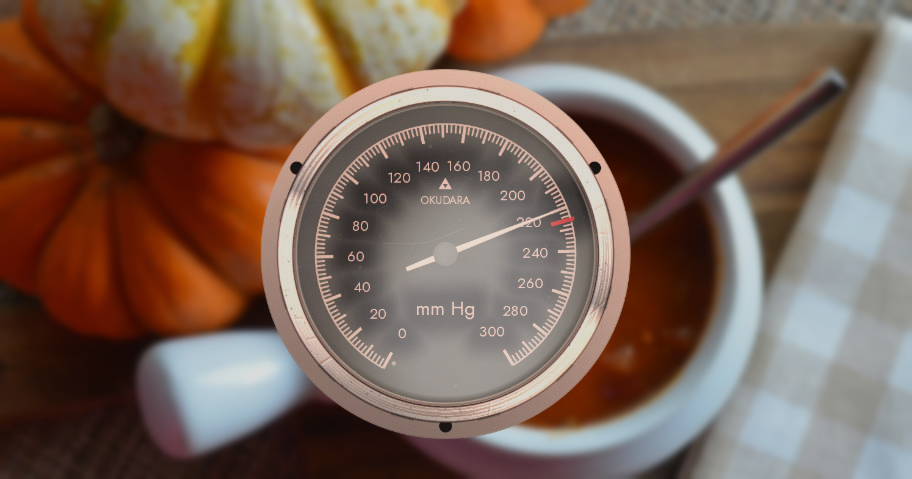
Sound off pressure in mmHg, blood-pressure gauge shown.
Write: 220 mmHg
